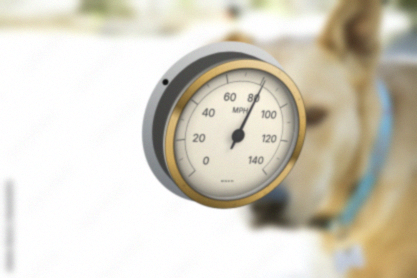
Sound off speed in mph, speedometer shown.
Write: 80 mph
